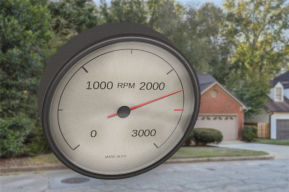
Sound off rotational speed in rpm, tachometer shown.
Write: 2250 rpm
